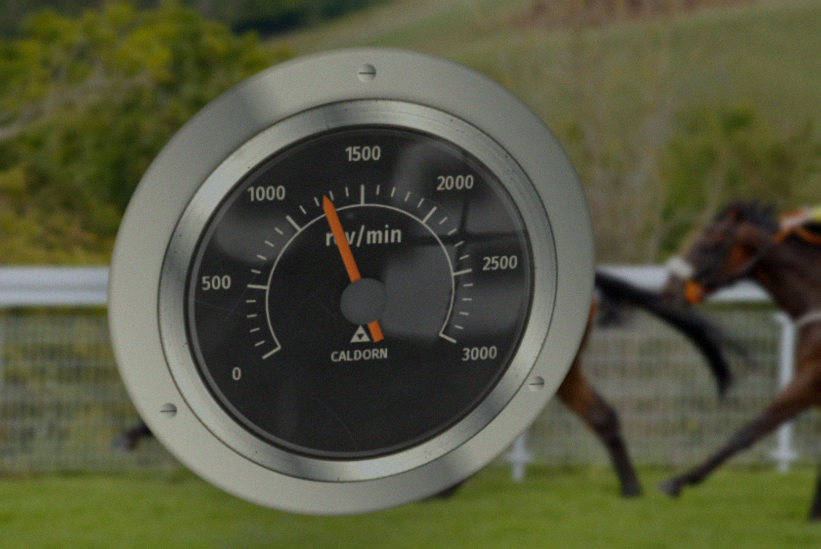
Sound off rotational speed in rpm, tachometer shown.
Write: 1250 rpm
